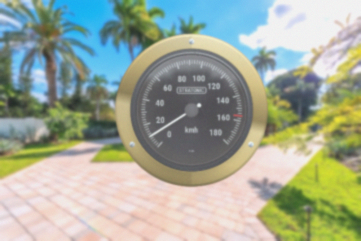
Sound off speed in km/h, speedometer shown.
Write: 10 km/h
